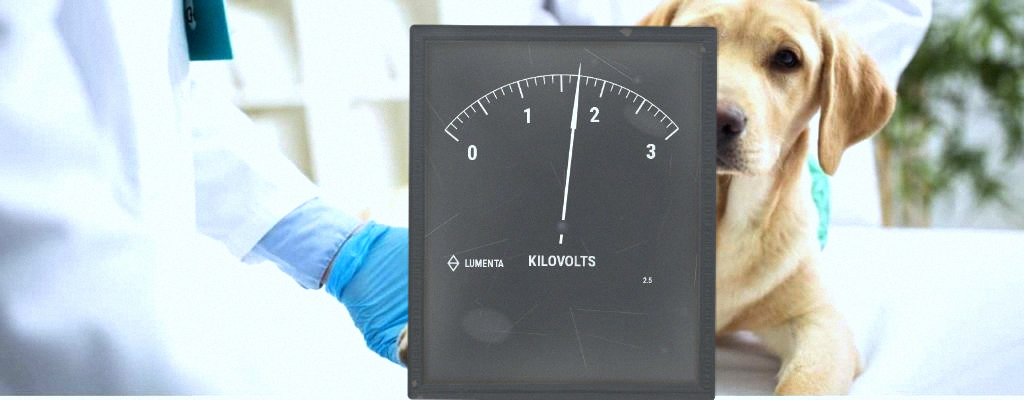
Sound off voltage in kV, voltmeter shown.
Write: 1.7 kV
